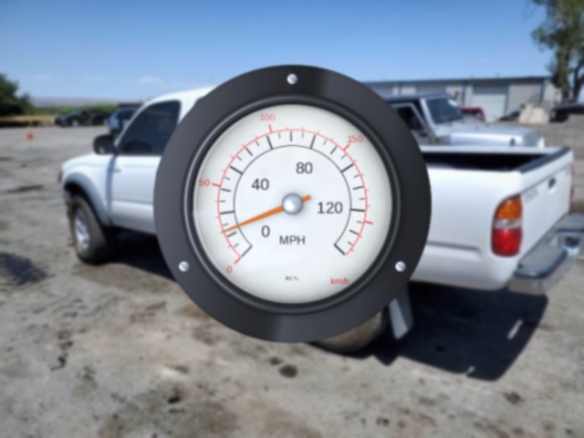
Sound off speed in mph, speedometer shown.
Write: 12.5 mph
